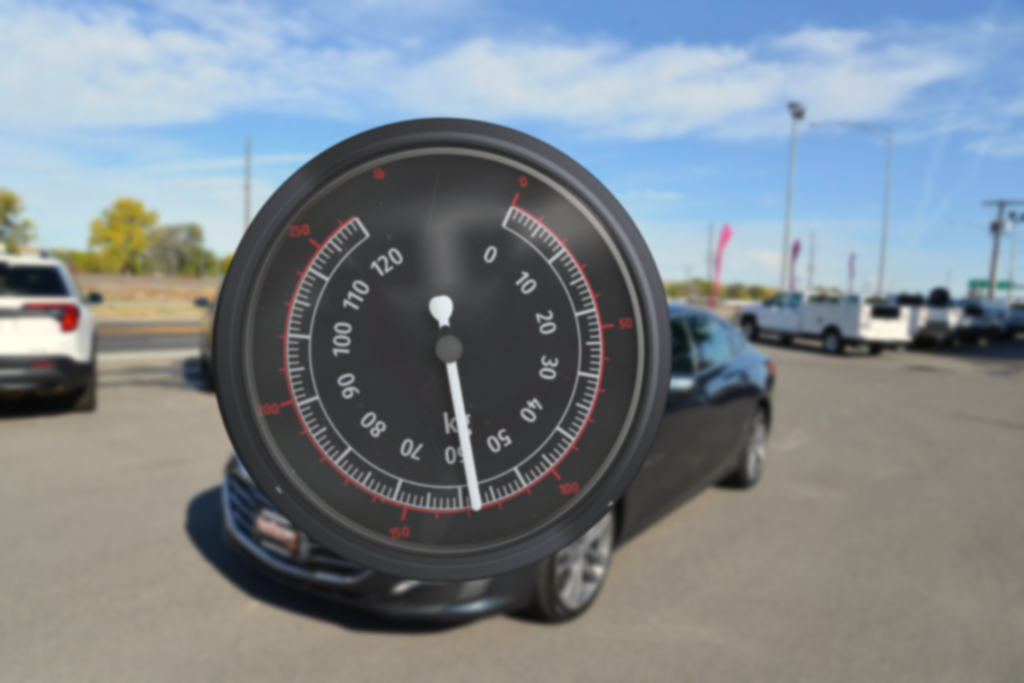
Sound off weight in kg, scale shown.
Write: 58 kg
